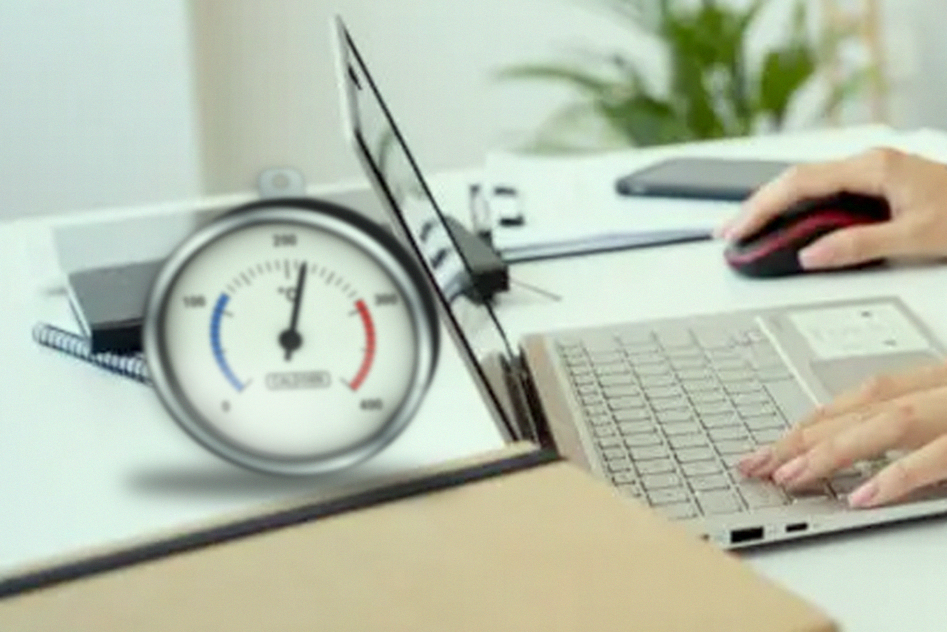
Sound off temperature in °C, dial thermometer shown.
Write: 220 °C
